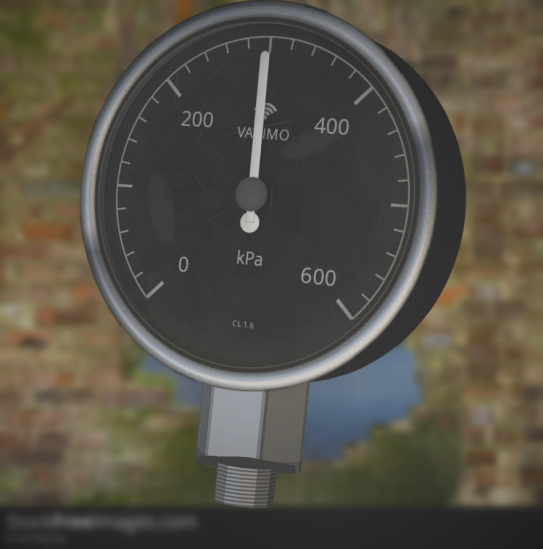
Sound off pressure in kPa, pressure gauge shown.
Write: 300 kPa
